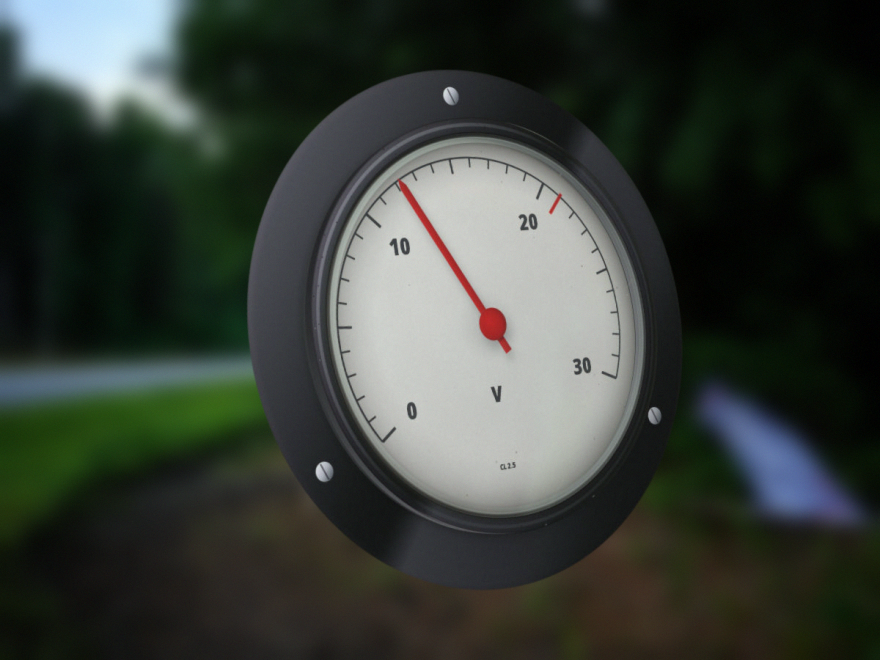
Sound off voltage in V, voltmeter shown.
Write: 12 V
